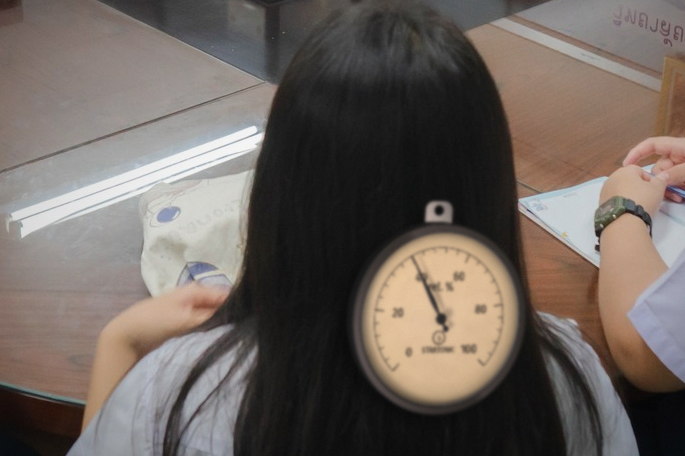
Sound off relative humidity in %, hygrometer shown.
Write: 40 %
